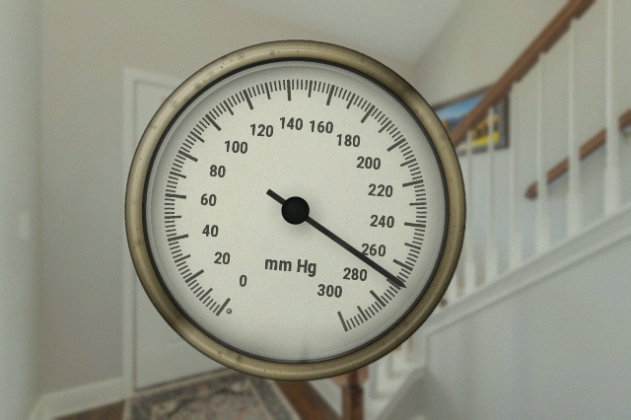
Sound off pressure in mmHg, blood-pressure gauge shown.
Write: 268 mmHg
